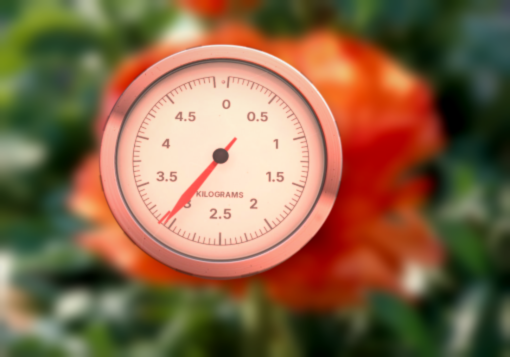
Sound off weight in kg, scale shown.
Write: 3.05 kg
